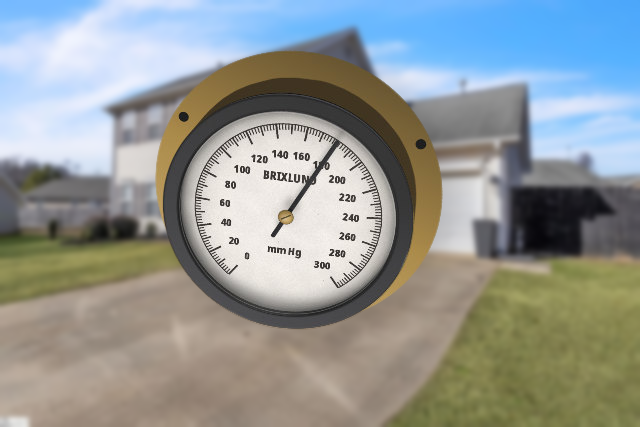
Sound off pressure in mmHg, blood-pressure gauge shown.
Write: 180 mmHg
